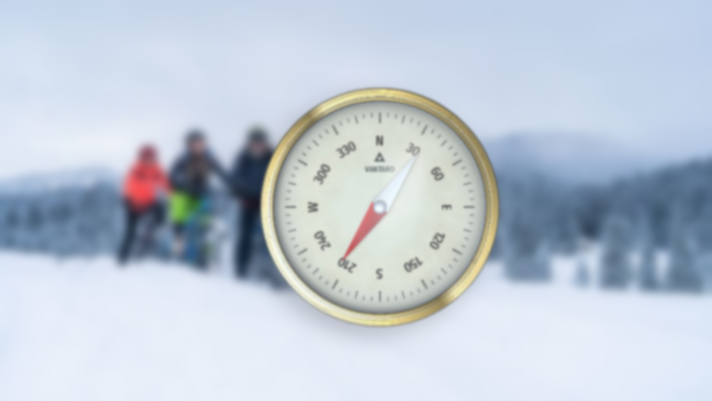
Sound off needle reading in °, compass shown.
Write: 215 °
